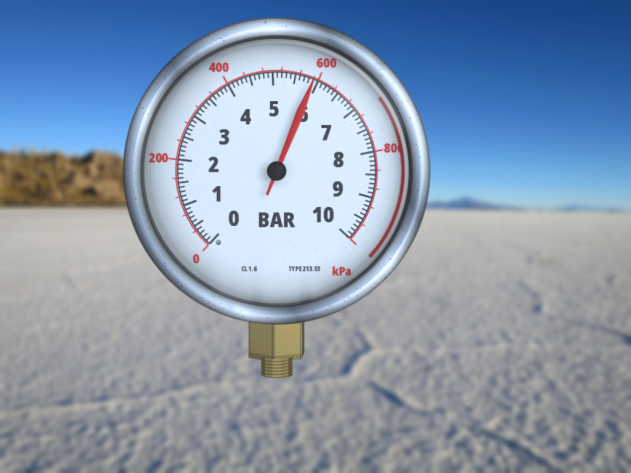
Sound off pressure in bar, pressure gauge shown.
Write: 5.9 bar
